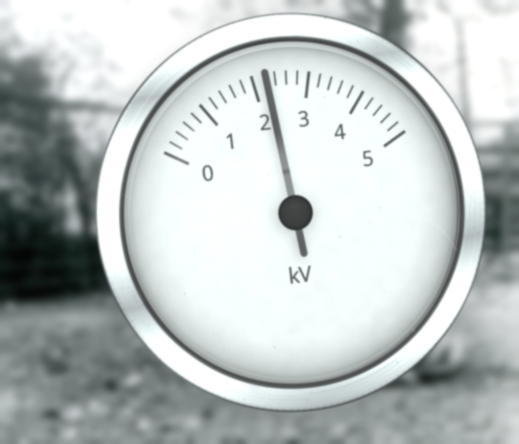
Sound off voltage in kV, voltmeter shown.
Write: 2.2 kV
